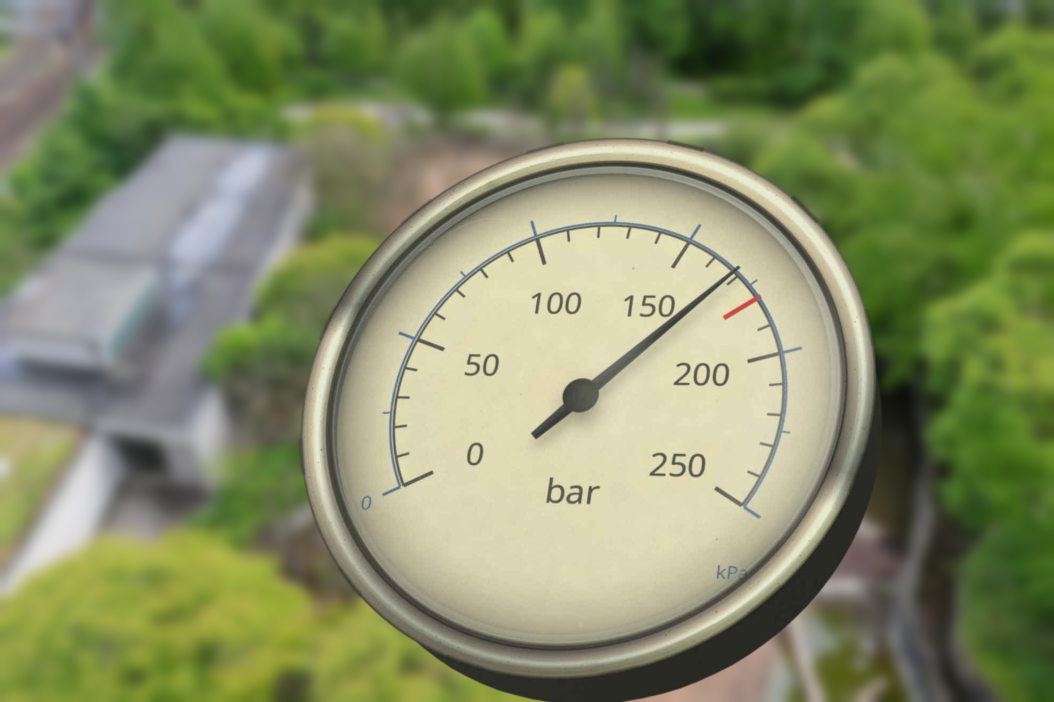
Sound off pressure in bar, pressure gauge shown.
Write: 170 bar
